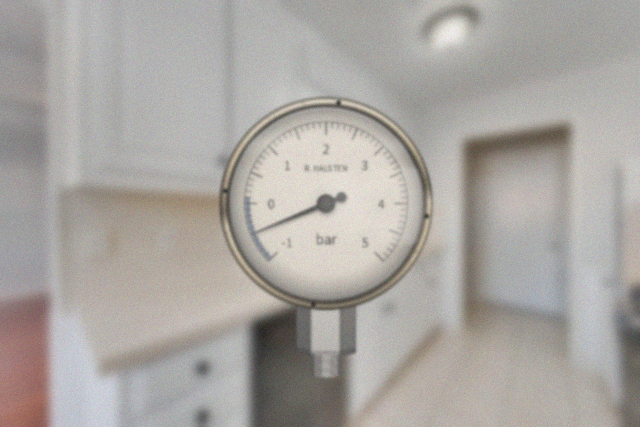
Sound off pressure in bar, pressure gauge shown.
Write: -0.5 bar
